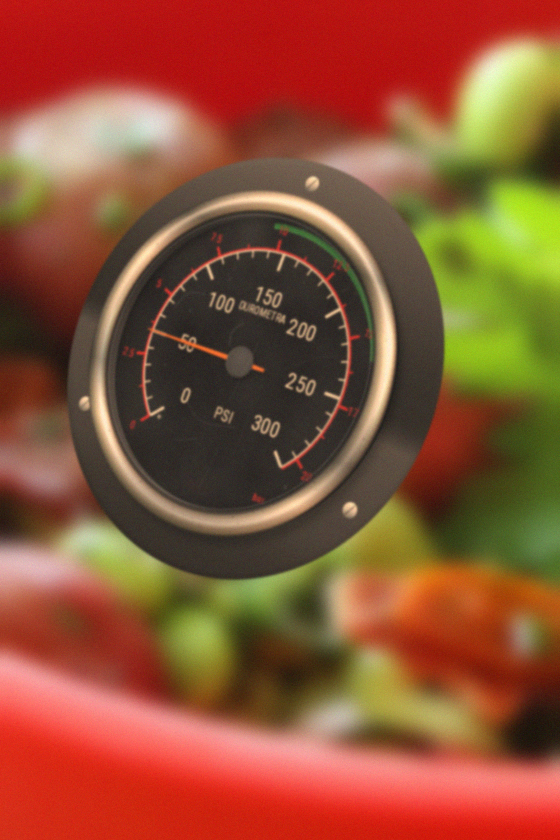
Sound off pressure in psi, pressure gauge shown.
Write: 50 psi
